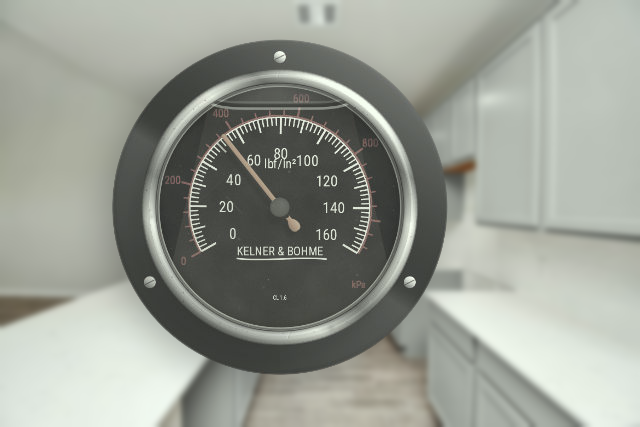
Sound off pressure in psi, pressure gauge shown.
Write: 54 psi
